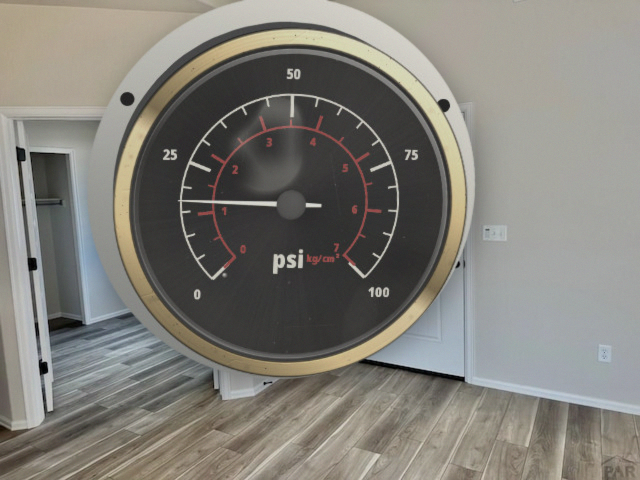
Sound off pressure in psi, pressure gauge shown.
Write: 17.5 psi
